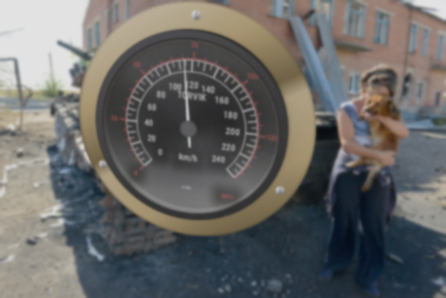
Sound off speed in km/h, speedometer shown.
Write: 115 km/h
